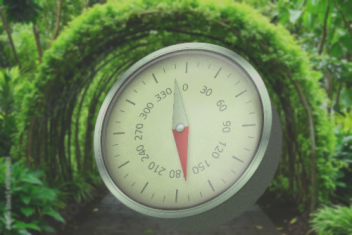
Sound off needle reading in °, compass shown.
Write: 170 °
